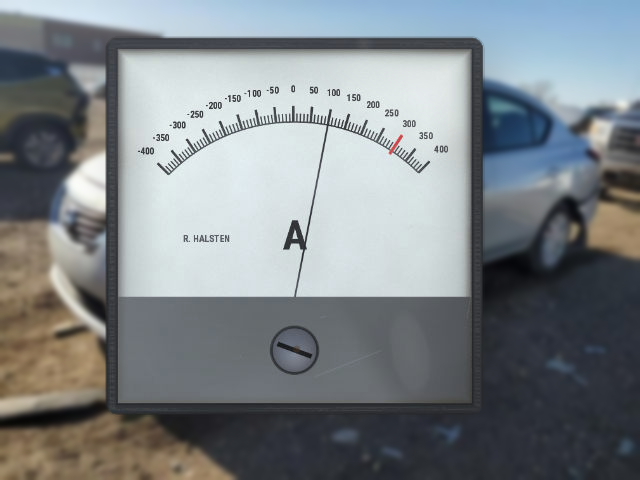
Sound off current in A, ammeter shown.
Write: 100 A
